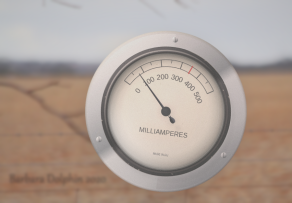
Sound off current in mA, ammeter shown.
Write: 75 mA
